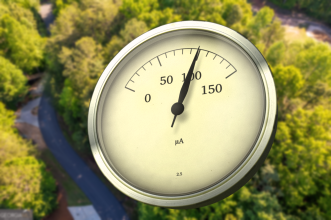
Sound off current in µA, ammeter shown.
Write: 100 µA
